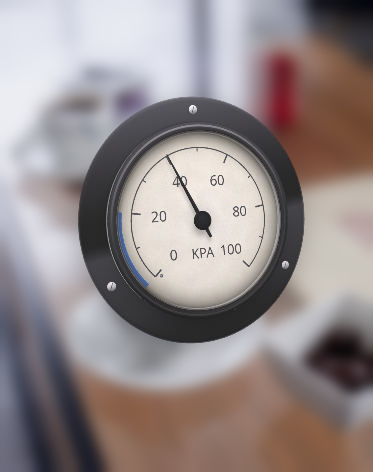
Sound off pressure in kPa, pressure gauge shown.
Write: 40 kPa
